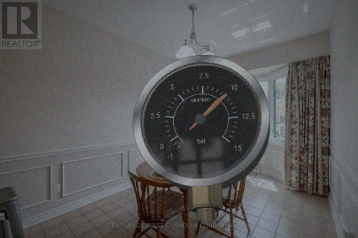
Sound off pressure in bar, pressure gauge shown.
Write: 10 bar
